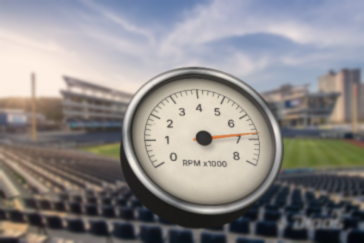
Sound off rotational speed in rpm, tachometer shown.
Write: 6800 rpm
